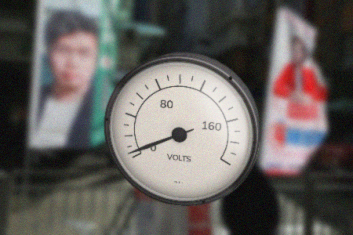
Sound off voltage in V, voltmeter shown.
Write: 5 V
